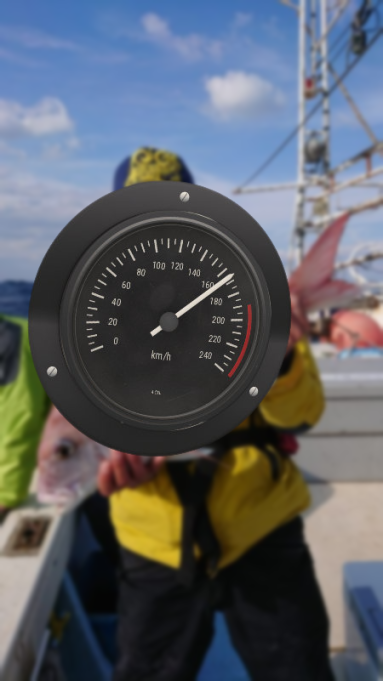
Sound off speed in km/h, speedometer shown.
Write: 165 km/h
